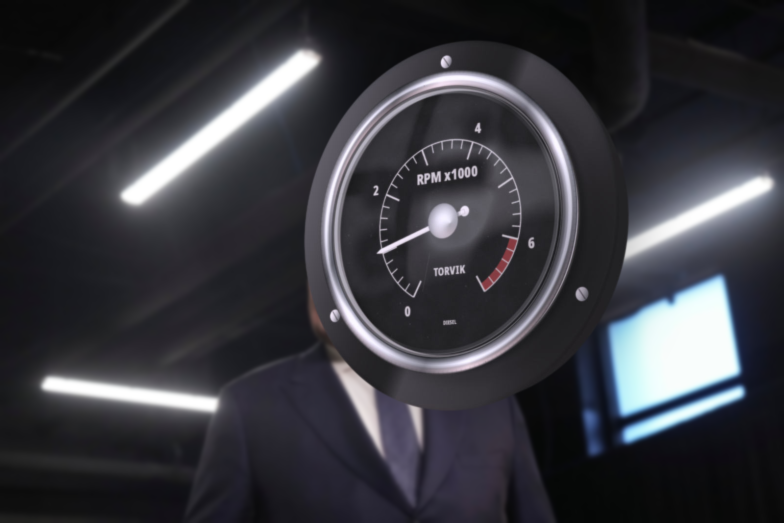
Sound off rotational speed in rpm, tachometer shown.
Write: 1000 rpm
